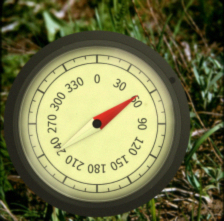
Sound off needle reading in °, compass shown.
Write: 55 °
